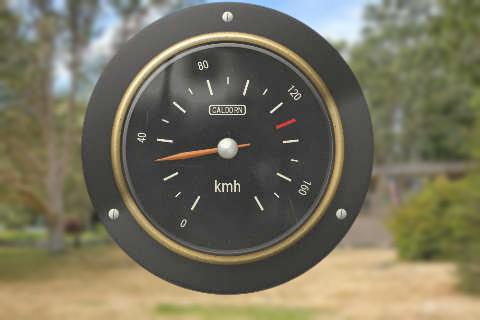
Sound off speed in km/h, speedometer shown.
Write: 30 km/h
